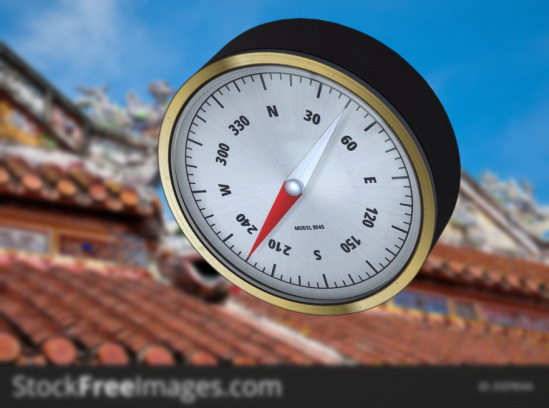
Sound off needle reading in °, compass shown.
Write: 225 °
